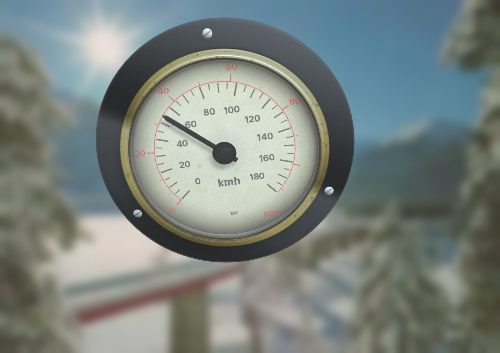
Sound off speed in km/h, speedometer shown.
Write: 55 km/h
